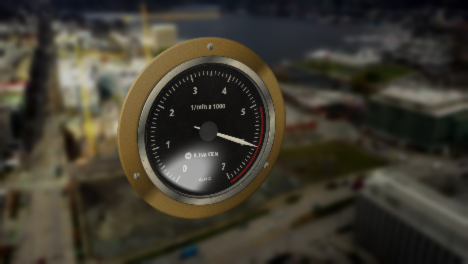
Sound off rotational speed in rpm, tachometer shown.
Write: 6000 rpm
